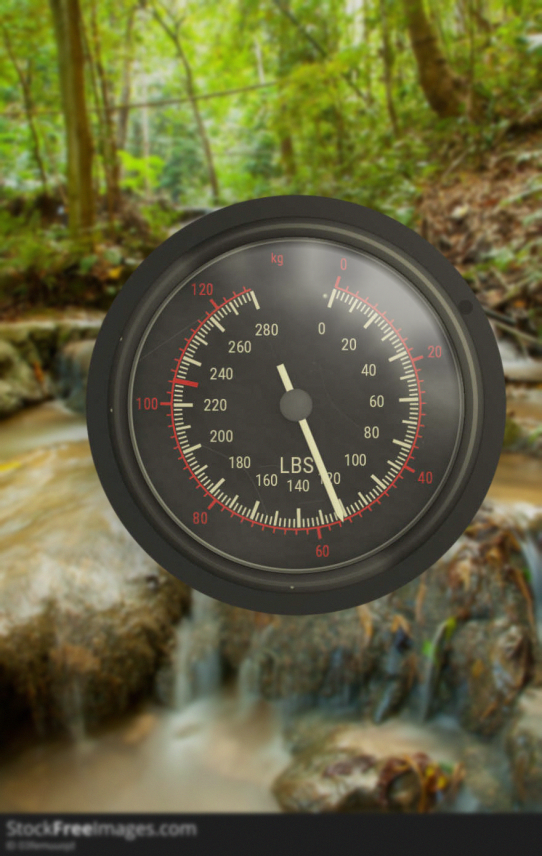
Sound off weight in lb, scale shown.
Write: 122 lb
